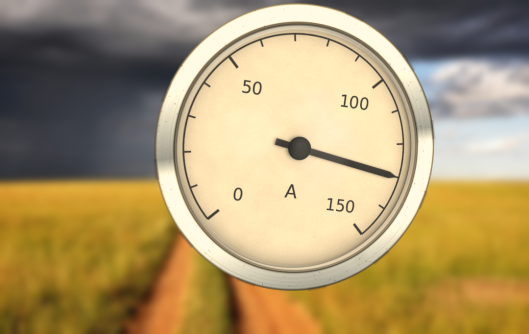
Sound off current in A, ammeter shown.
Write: 130 A
